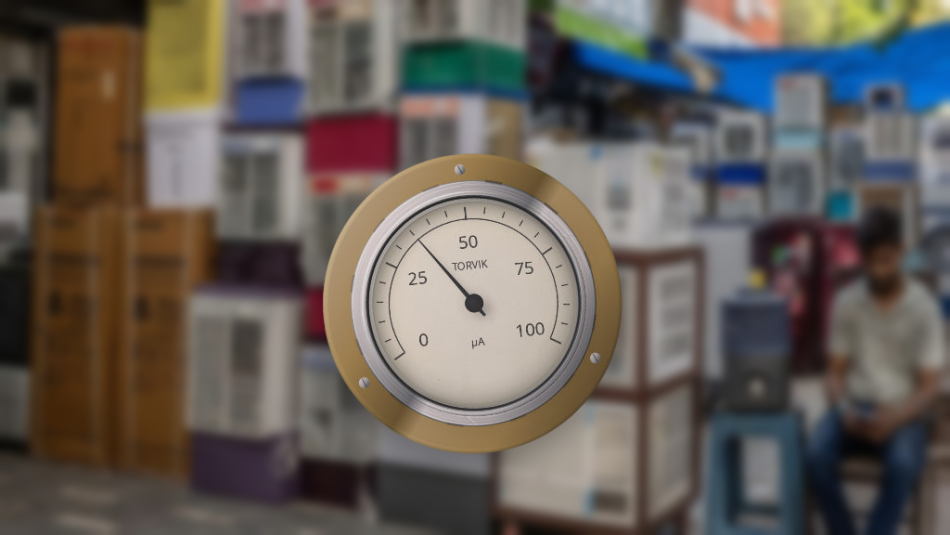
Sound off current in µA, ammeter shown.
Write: 35 µA
